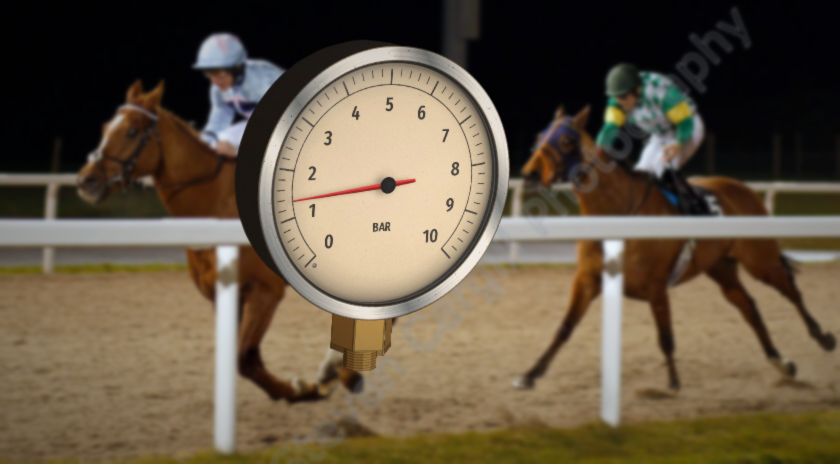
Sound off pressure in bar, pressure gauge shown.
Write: 1.4 bar
